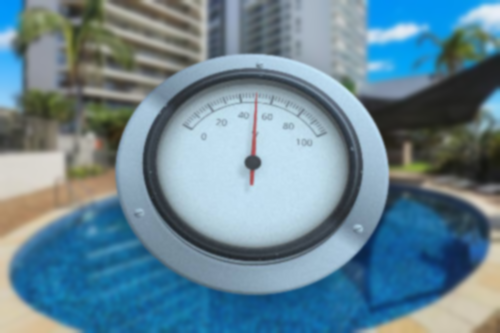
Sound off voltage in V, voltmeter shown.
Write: 50 V
